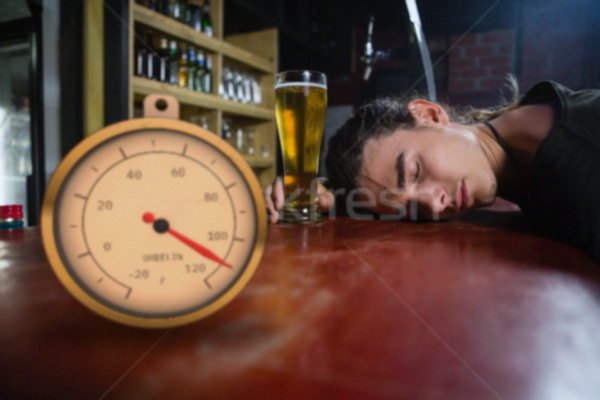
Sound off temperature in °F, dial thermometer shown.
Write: 110 °F
